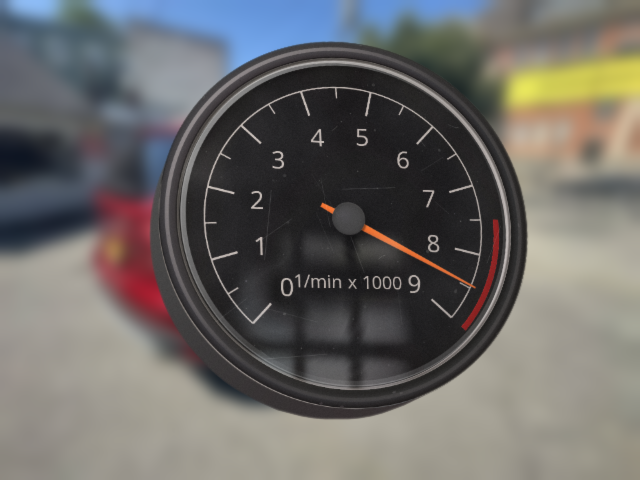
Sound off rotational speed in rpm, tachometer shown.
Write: 8500 rpm
